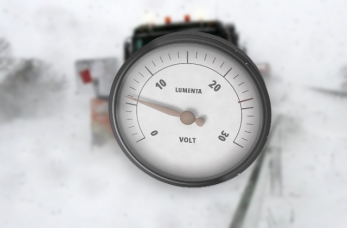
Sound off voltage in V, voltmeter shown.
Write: 6 V
